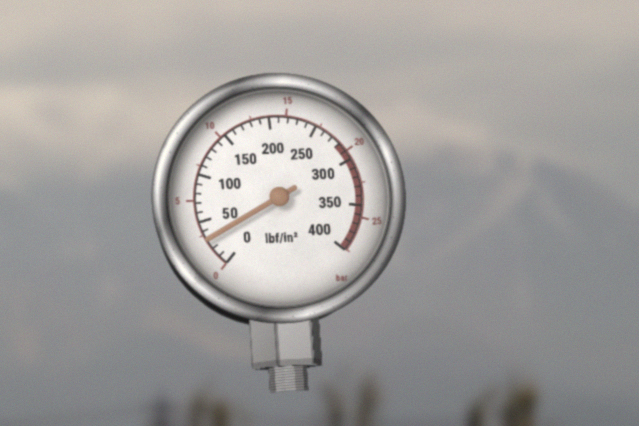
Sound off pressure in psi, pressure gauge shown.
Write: 30 psi
